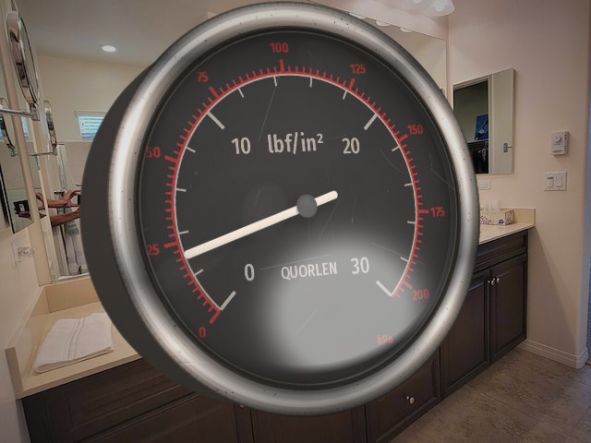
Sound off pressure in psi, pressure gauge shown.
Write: 3 psi
